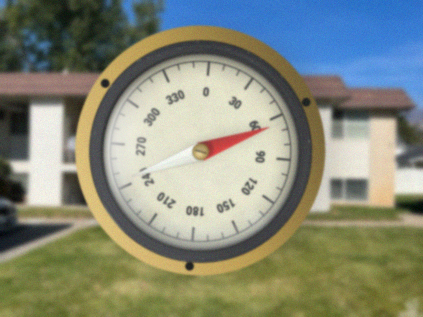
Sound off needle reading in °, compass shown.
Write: 65 °
